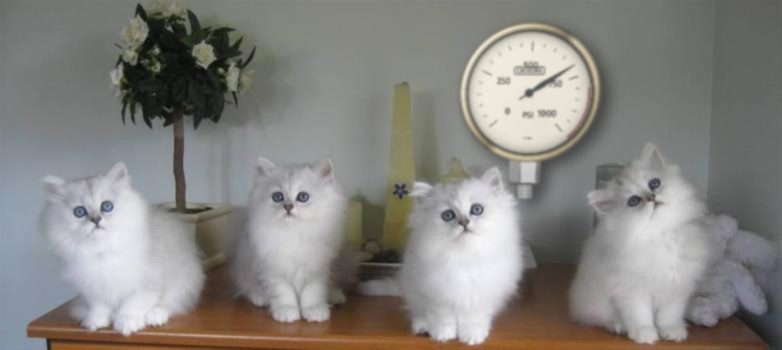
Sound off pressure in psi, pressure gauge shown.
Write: 700 psi
